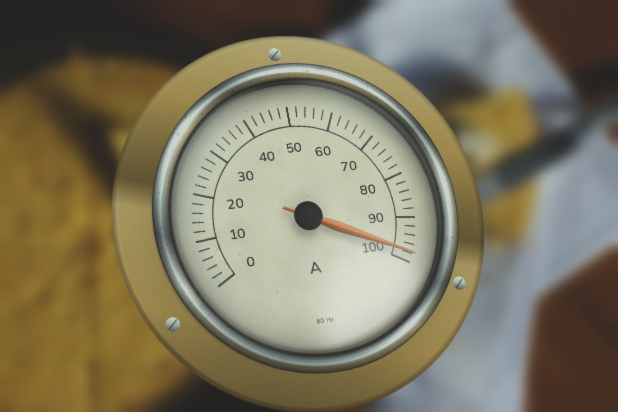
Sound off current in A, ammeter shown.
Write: 98 A
